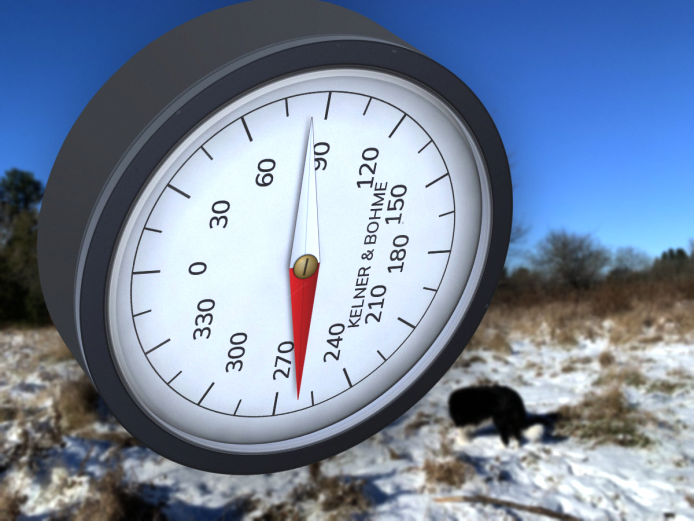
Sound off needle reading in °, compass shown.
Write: 262.5 °
